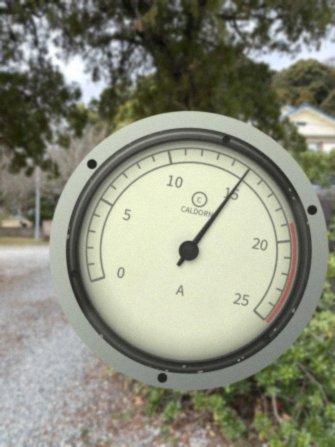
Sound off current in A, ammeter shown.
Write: 15 A
